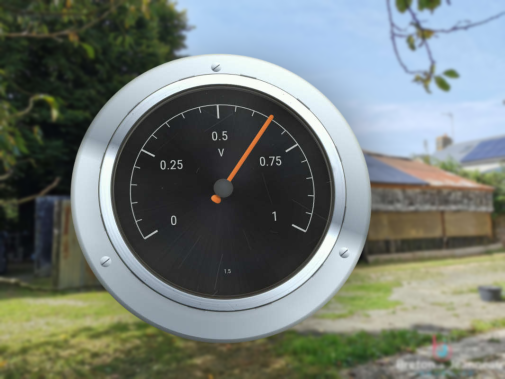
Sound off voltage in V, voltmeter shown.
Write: 0.65 V
